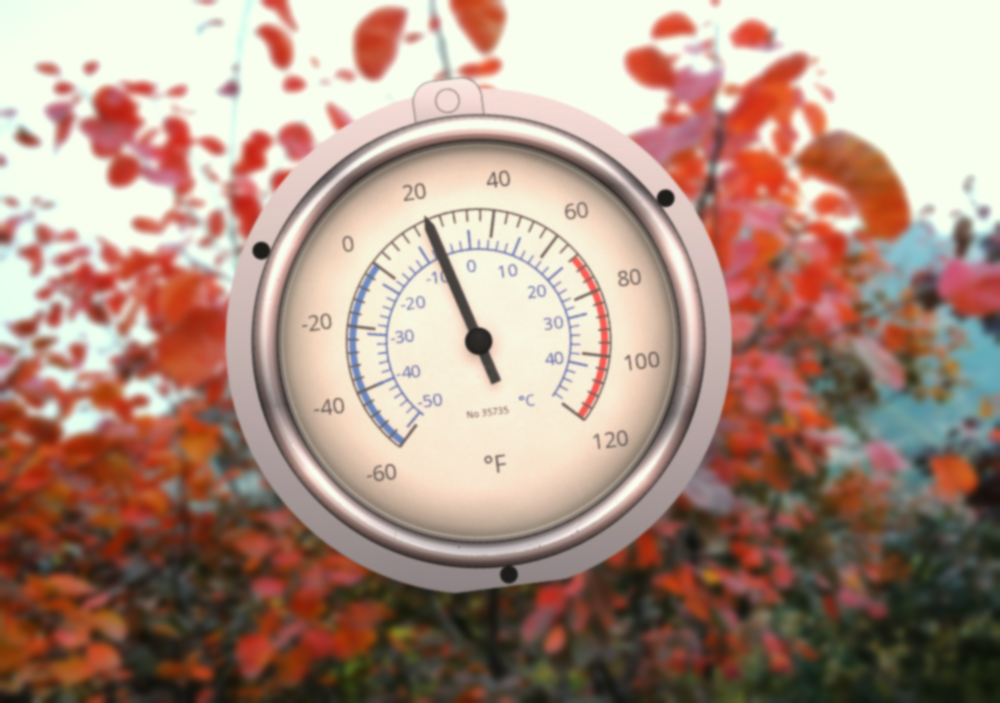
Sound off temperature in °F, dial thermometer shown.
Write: 20 °F
